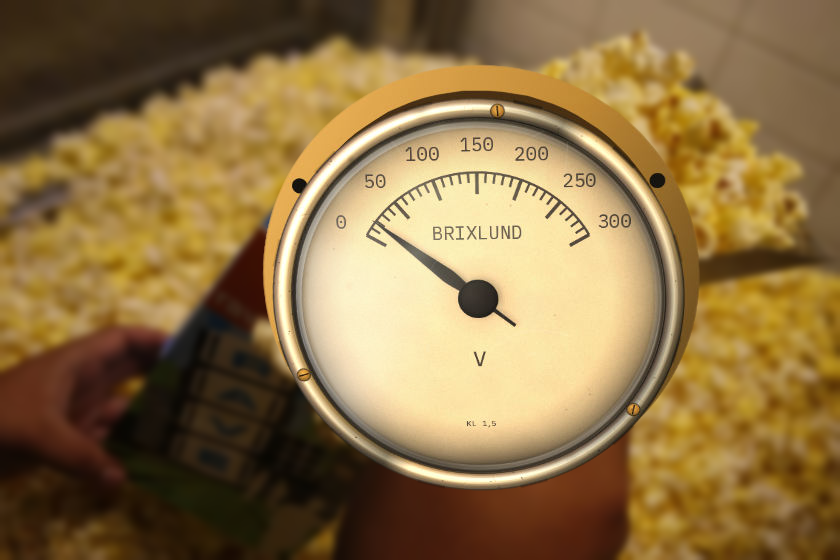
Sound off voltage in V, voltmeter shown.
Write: 20 V
